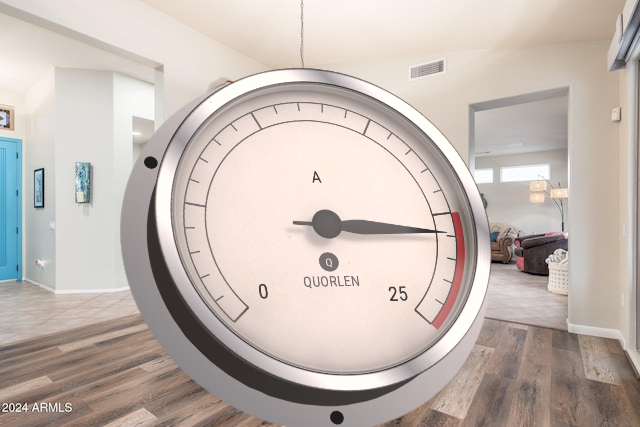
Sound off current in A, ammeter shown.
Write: 21 A
